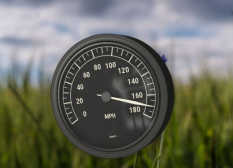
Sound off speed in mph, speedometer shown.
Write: 170 mph
